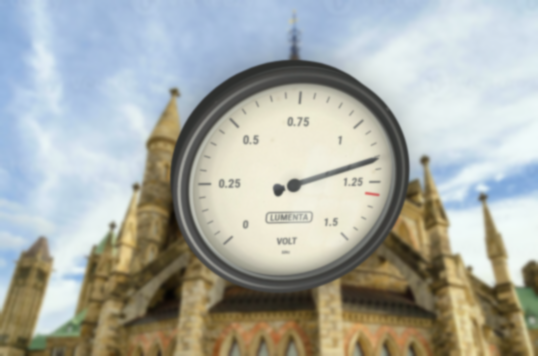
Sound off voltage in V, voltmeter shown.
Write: 1.15 V
